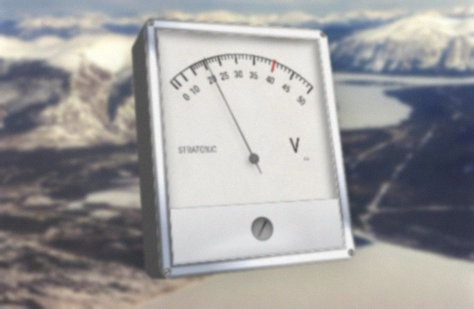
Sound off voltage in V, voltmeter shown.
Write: 20 V
